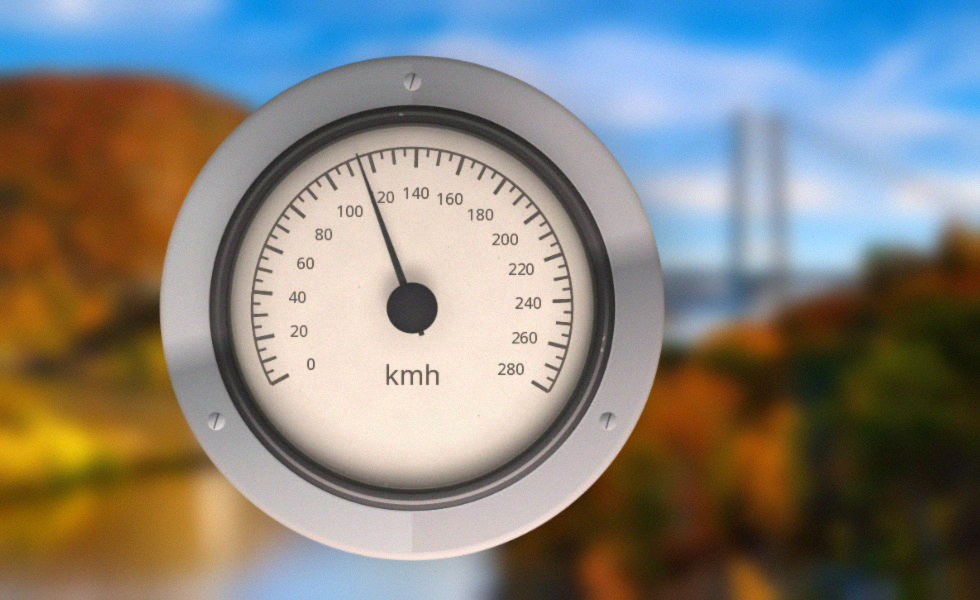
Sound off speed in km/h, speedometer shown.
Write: 115 km/h
